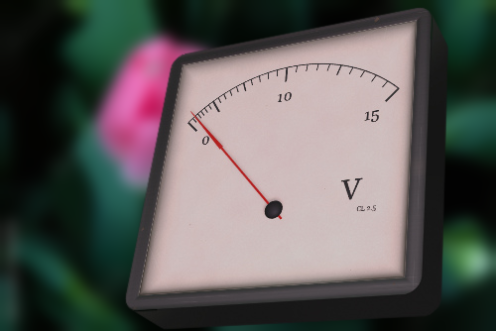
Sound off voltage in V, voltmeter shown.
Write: 2.5 V
